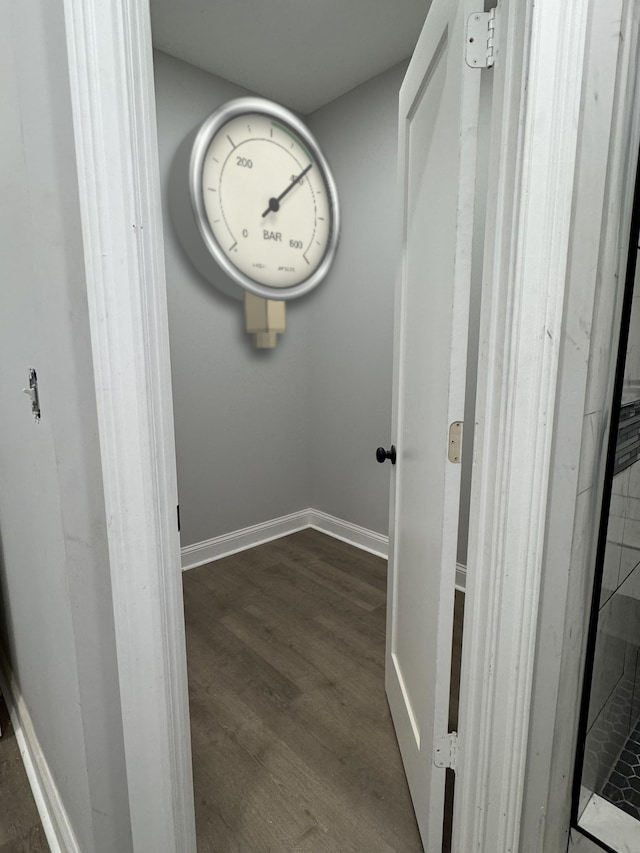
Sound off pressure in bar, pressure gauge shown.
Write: 400 bar
